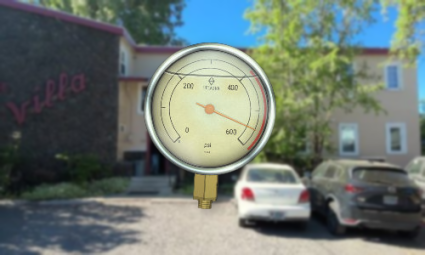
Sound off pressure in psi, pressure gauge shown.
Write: 550 psi
